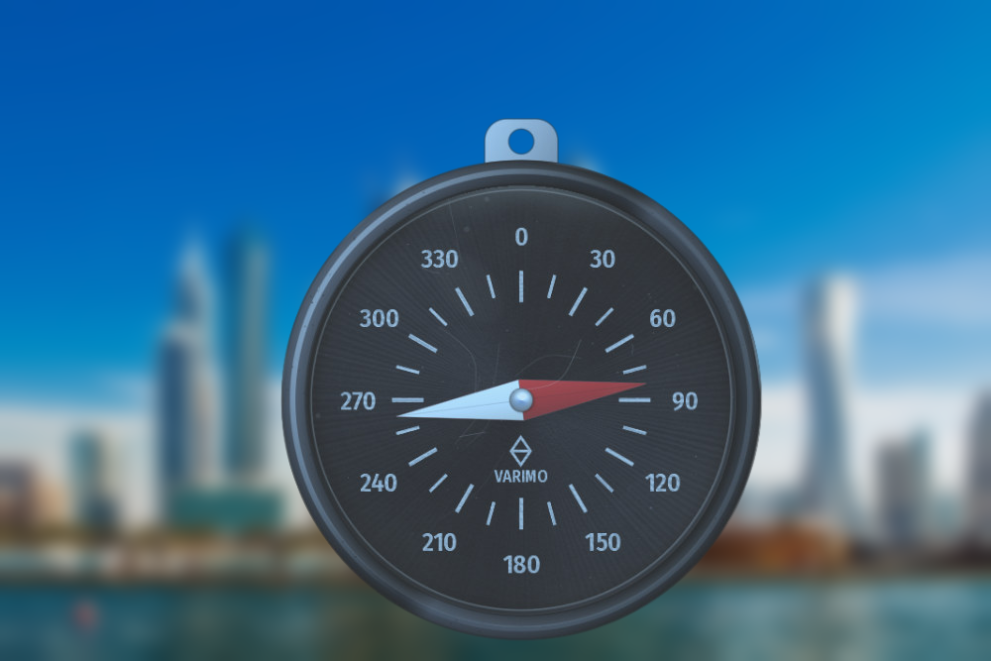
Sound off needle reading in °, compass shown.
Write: 82.5 °
